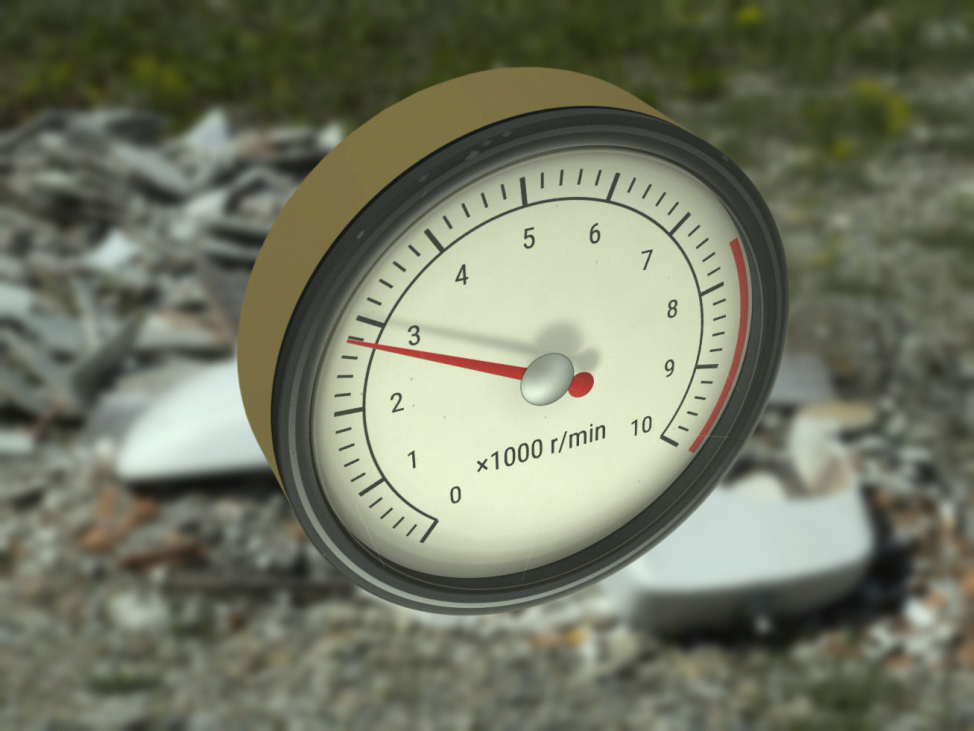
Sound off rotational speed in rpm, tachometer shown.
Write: 2800 rpm
